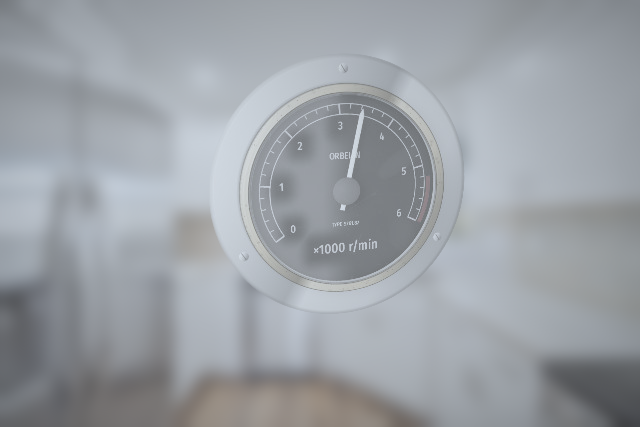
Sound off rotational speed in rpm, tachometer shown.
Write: 3400 rpm
